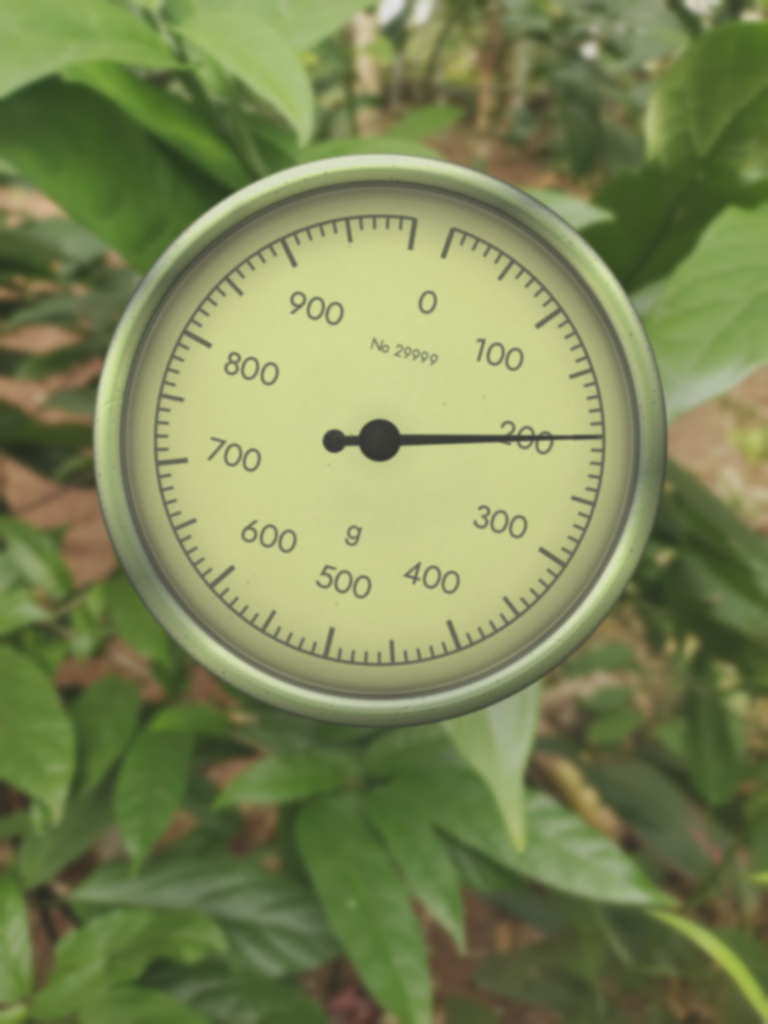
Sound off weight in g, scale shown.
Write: 200 g
